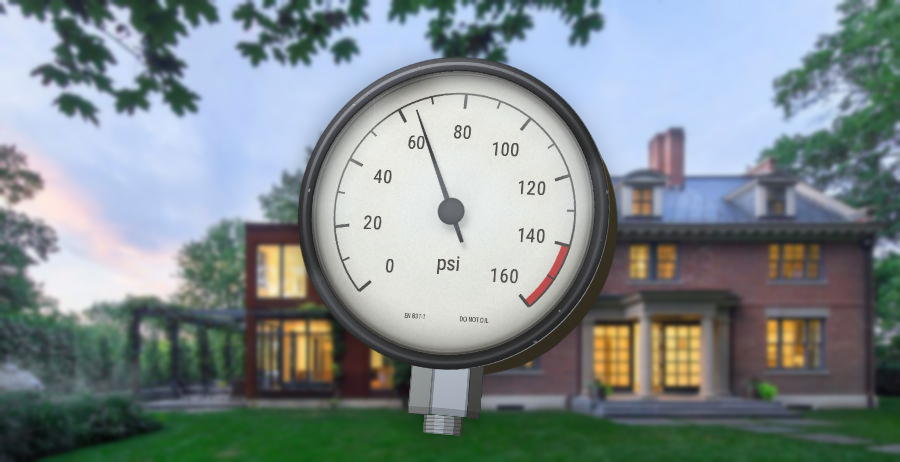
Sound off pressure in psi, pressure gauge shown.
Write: 65 psi
